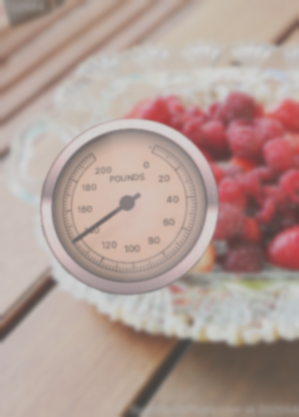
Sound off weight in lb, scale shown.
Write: 140 lb
